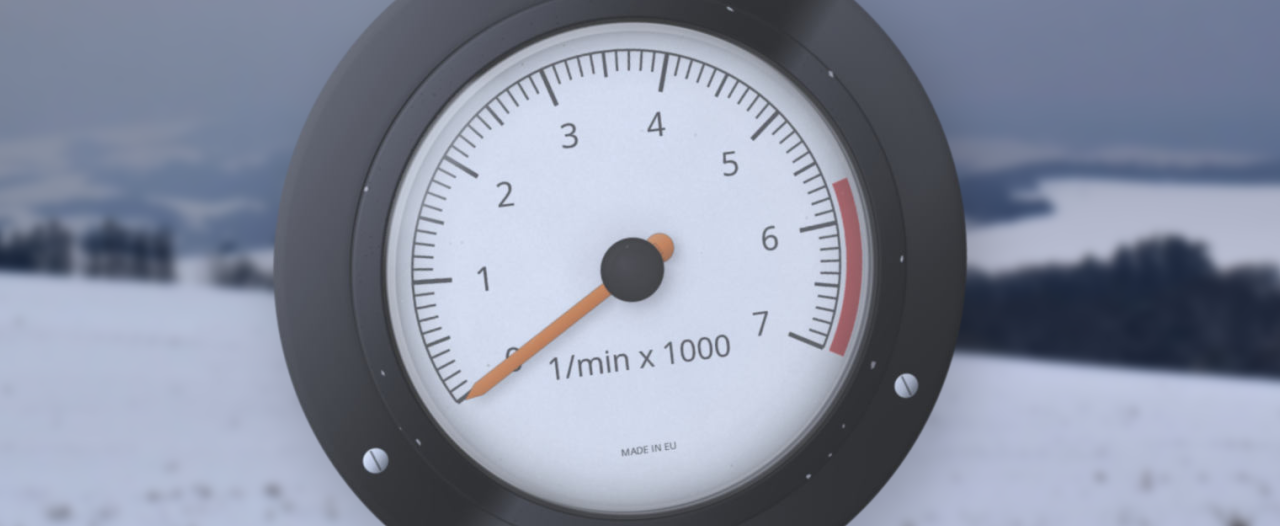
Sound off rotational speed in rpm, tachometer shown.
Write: 0 rpm
